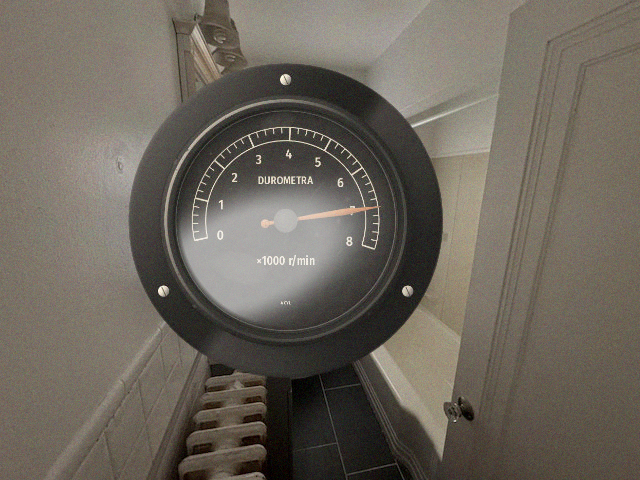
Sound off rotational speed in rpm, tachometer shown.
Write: 7000 rpm
